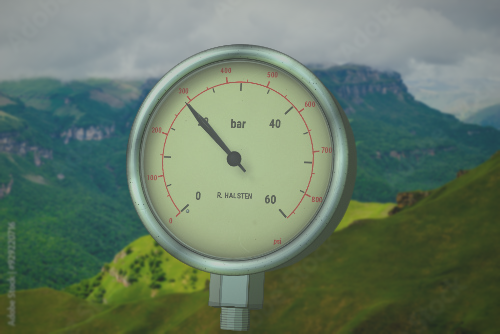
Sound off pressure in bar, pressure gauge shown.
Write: 20 bar
